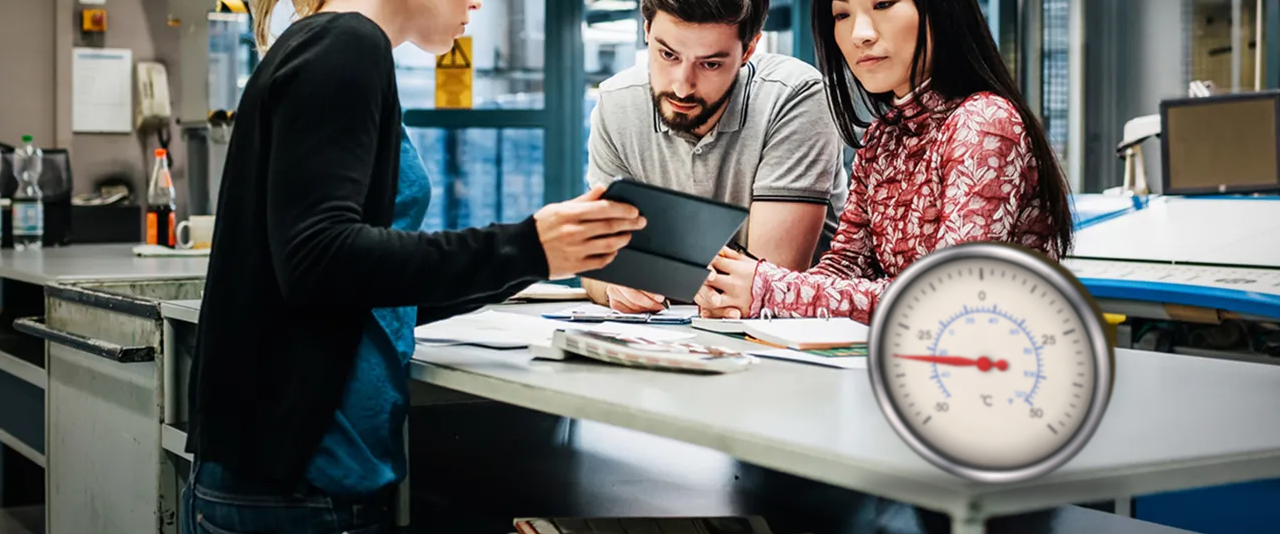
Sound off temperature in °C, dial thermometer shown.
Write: -32.5 °C
